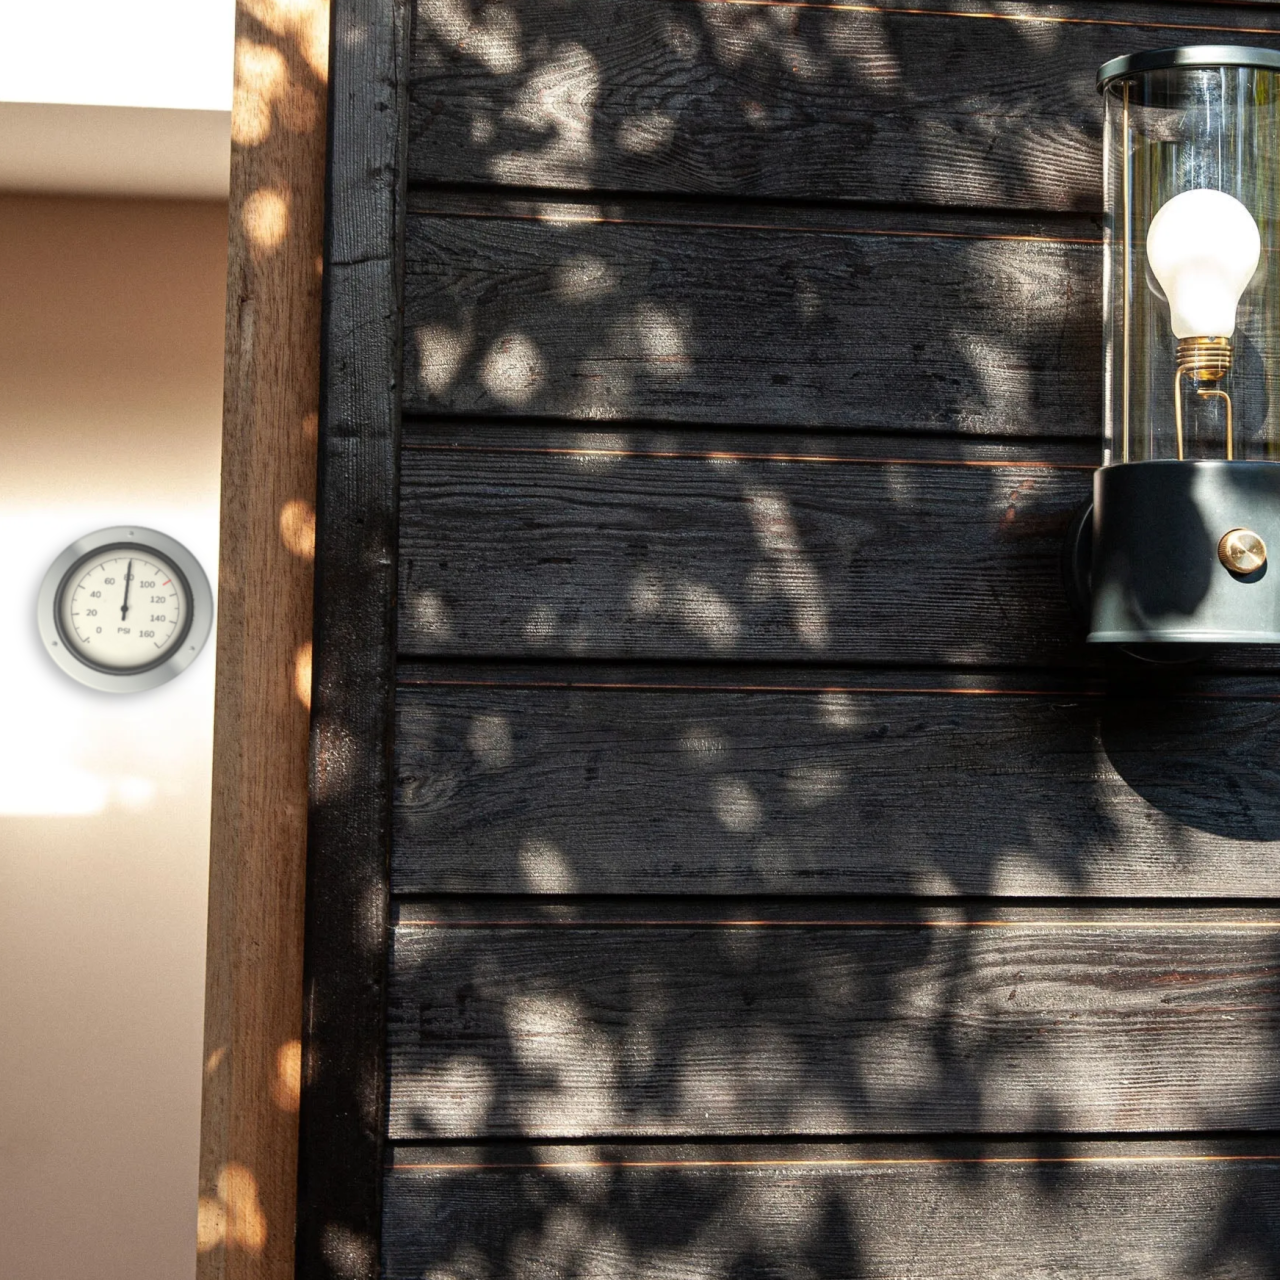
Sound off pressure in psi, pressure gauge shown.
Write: 80 psi
